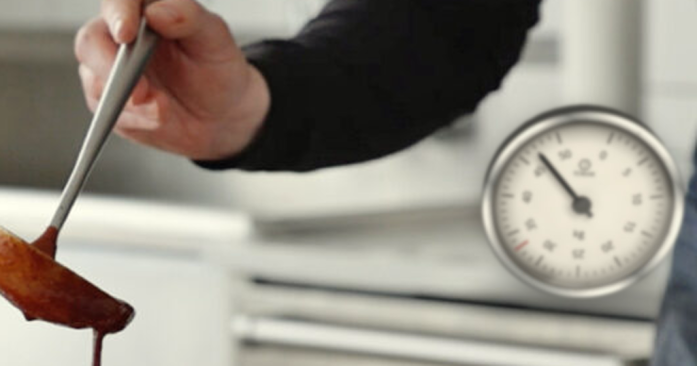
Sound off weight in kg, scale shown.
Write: 47 kg
